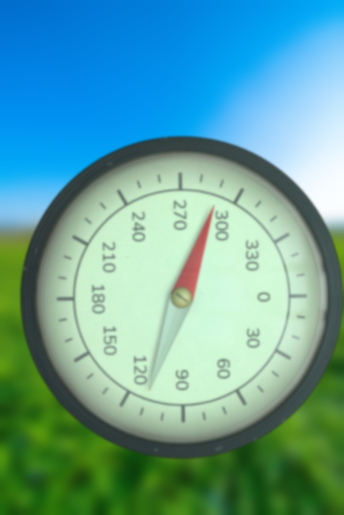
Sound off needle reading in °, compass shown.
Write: 290 °
